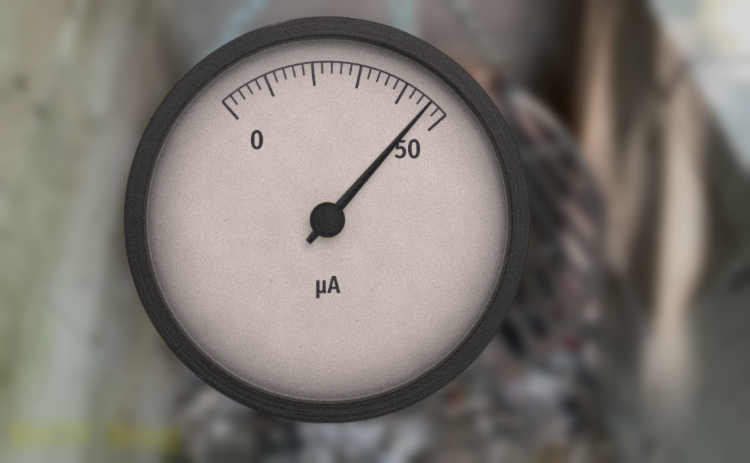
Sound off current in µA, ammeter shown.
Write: 46 µA
